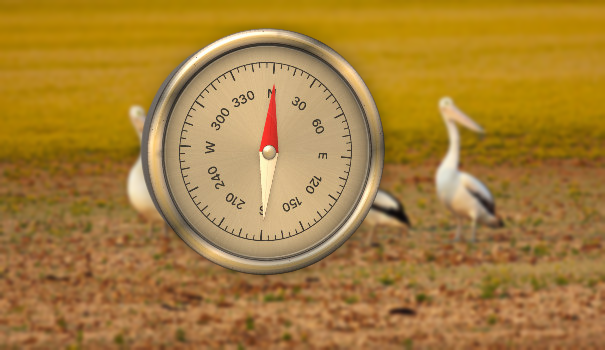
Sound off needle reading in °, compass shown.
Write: 0 °
